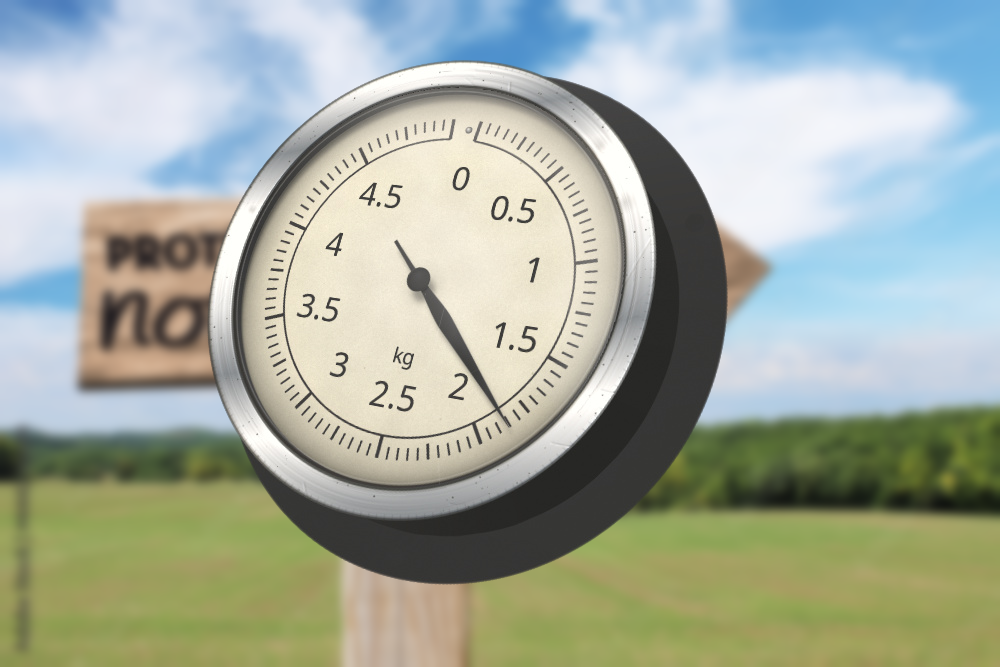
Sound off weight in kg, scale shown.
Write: 1.85 kg
